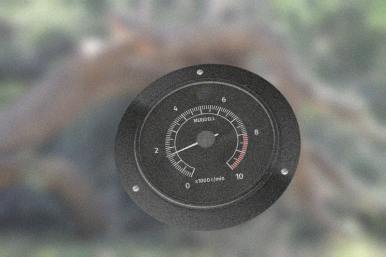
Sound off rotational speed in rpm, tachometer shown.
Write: 1500 rpm
